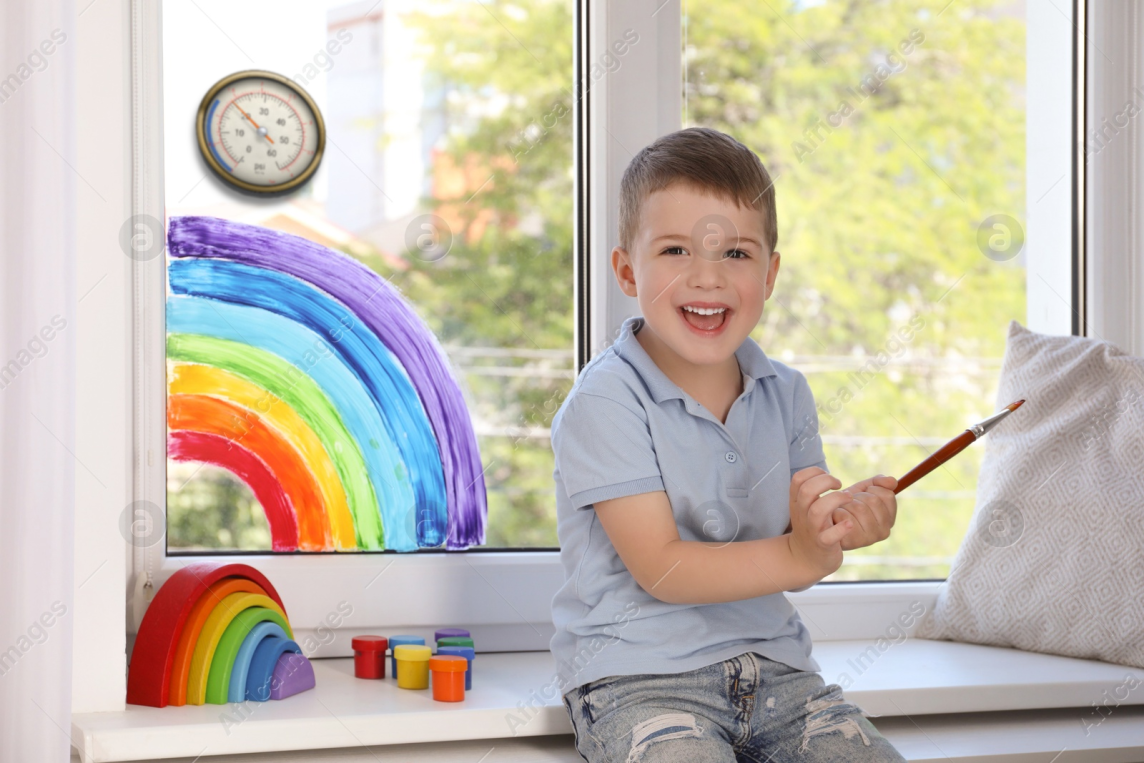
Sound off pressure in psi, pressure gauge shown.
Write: 20 psi
